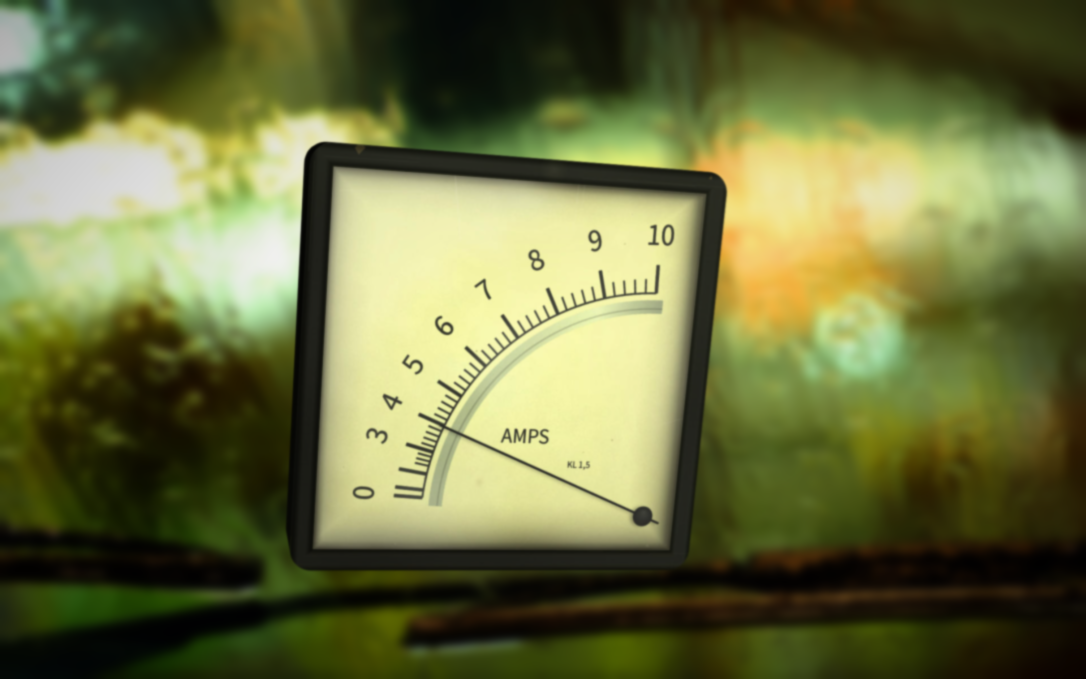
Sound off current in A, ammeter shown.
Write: 4 A
